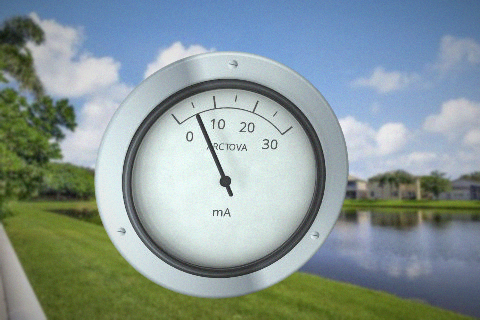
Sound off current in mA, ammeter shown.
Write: 5 mA
